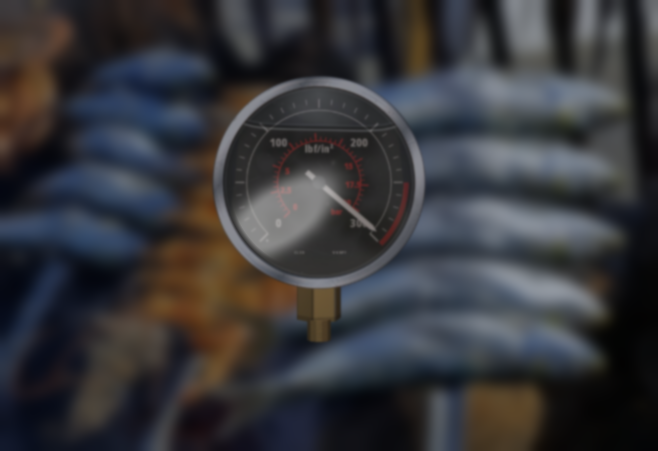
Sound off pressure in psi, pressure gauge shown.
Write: 295 psi
